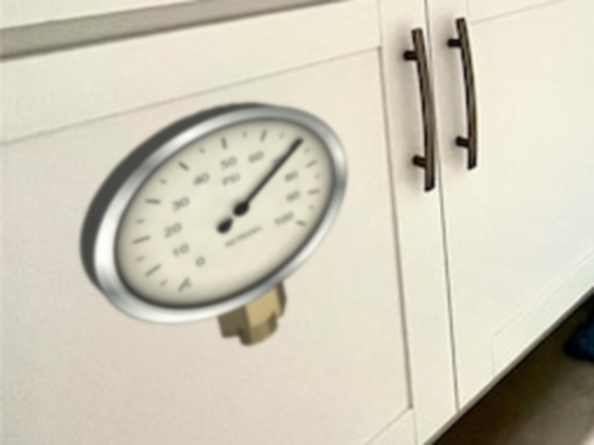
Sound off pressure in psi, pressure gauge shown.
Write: 70 psi
